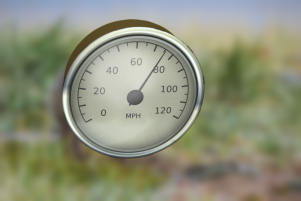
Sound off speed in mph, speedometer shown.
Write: 75 mph
